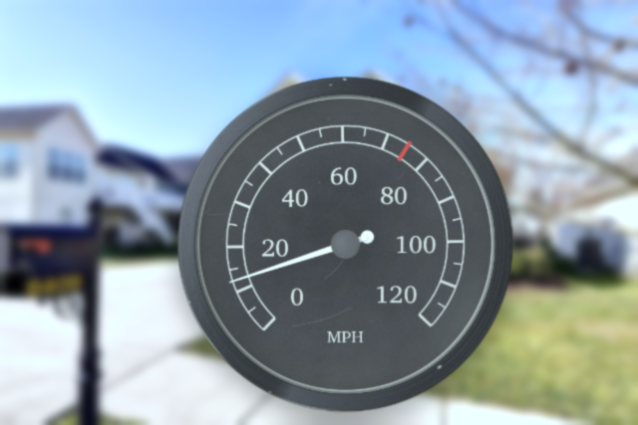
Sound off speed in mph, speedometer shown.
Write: 12.5 mph
